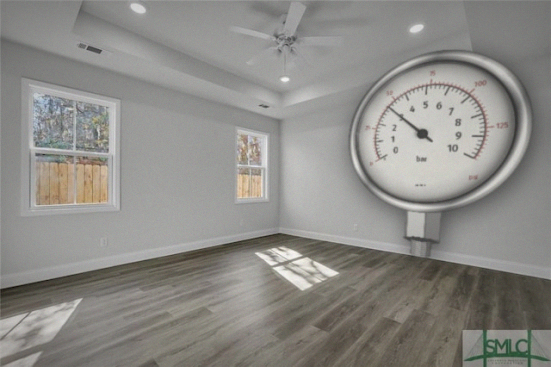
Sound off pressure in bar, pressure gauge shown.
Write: 3 bar
